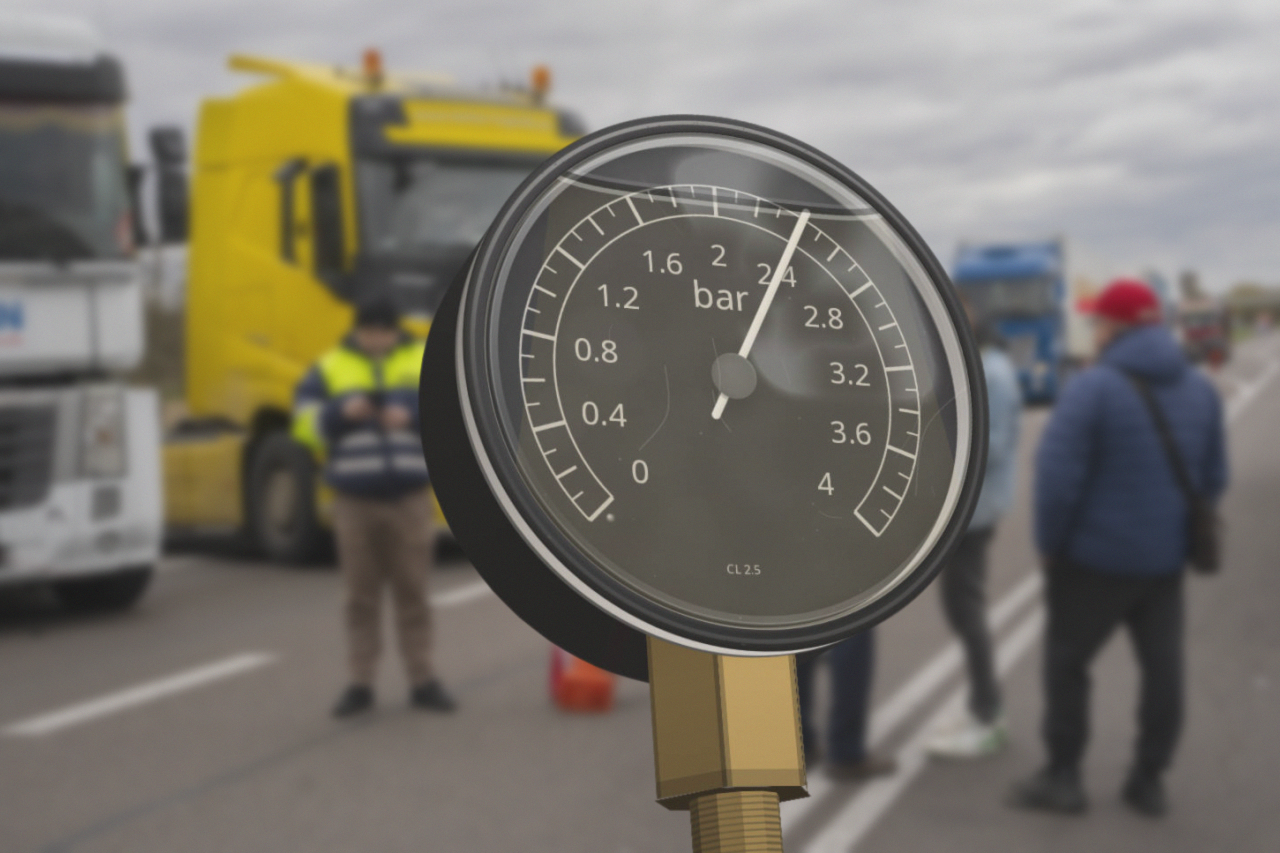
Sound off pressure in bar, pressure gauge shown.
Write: 2.4 bar
